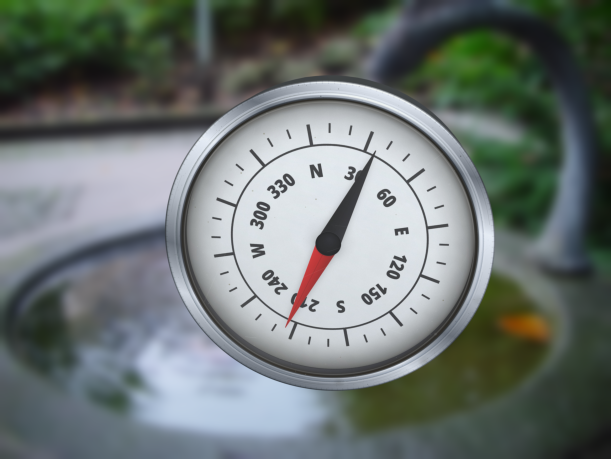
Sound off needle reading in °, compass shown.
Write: 215 °
